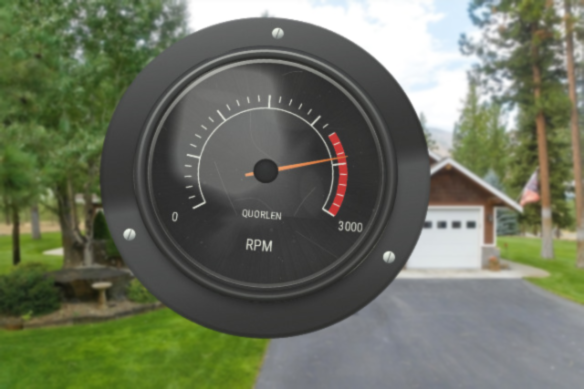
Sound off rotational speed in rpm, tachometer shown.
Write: 2450 rpm
